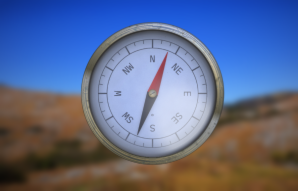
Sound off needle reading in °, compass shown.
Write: 20 °
